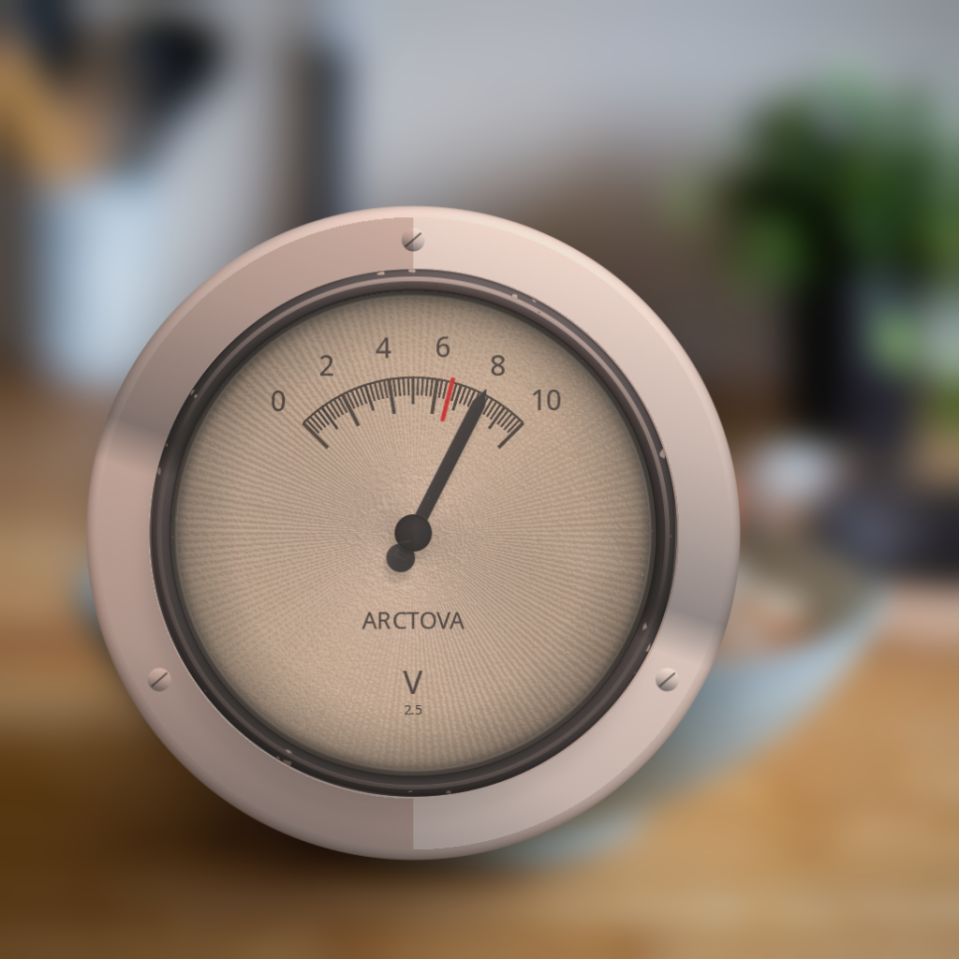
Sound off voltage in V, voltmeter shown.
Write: 8 V
